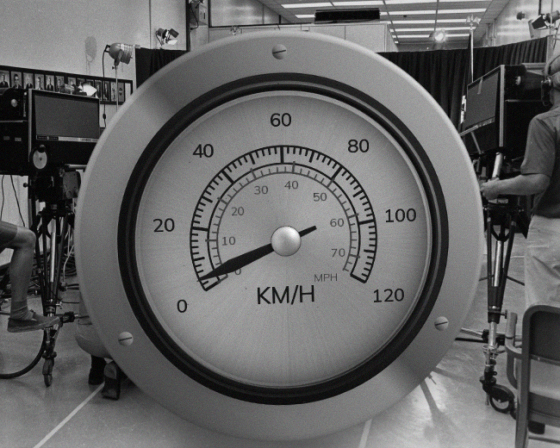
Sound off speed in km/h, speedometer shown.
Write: 4 km/h
